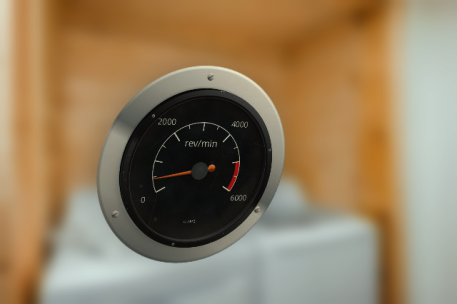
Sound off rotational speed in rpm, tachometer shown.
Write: 500 rpm
